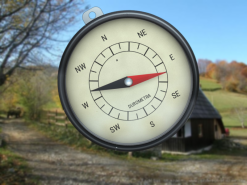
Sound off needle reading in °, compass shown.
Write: 105 °
